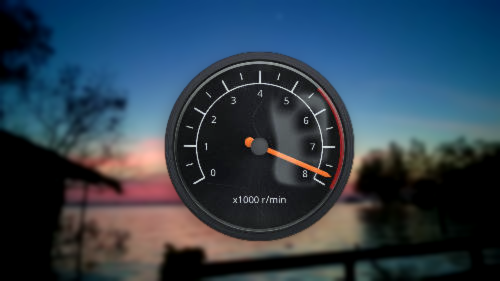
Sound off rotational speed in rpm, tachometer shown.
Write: 7750 rpm
